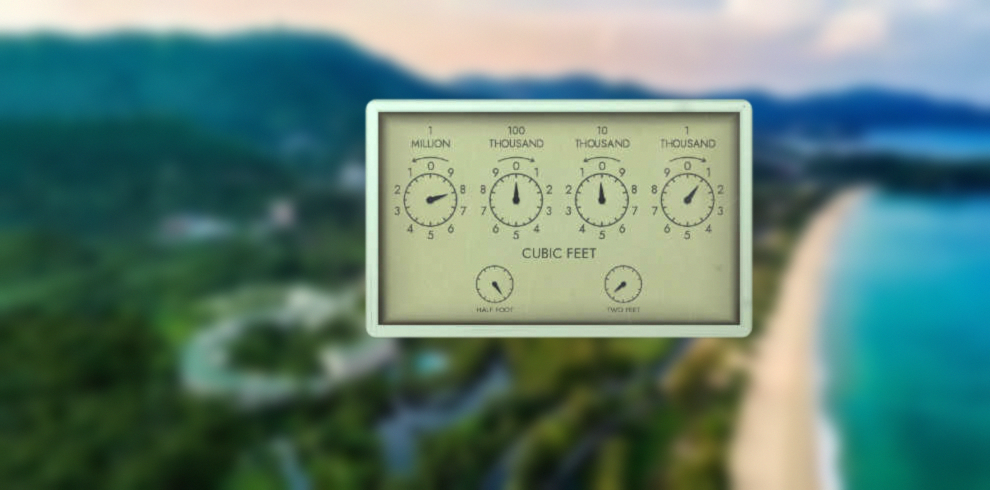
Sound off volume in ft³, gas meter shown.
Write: 800100 ft³
